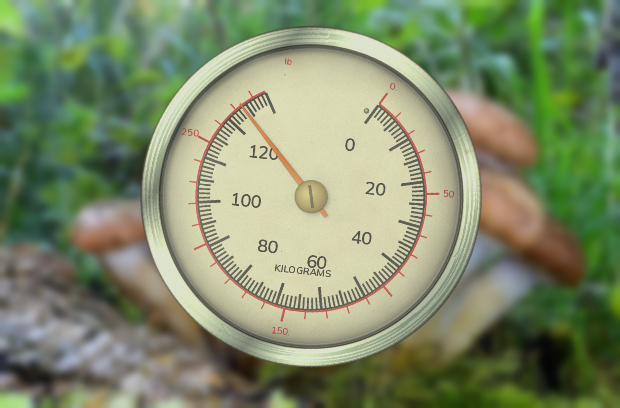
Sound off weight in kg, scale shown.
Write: 124 kg
